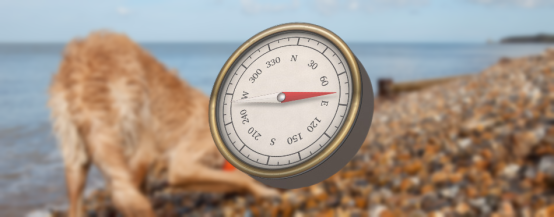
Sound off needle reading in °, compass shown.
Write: 80 °
